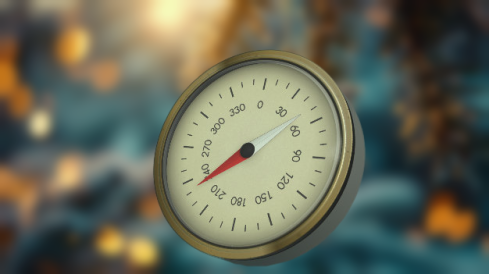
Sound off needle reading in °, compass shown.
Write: 230 °
